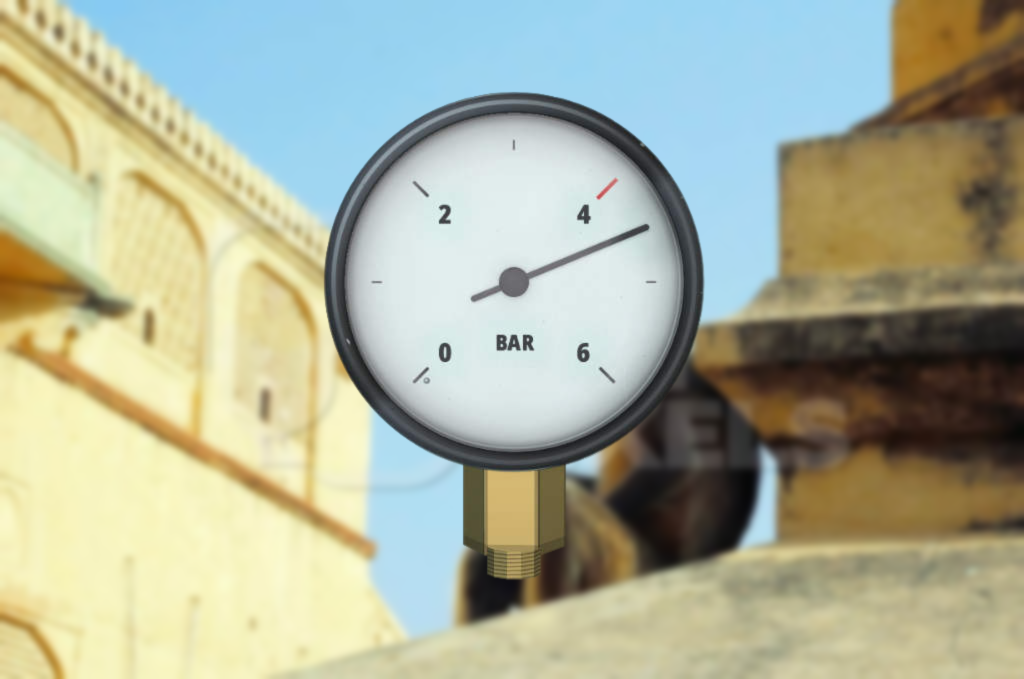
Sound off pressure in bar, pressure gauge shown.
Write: 4.5 bar
